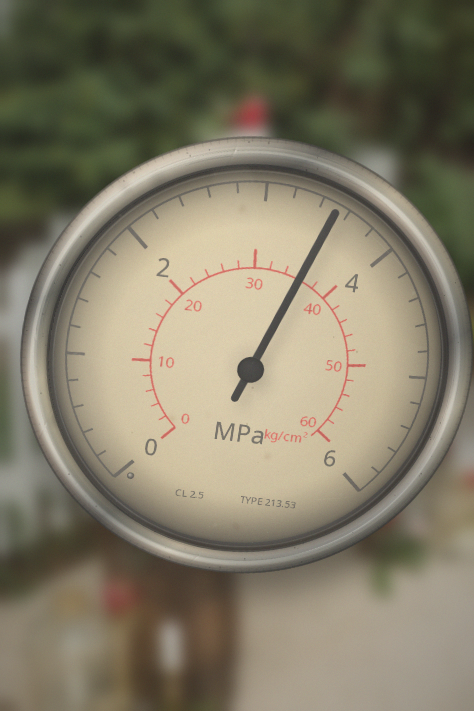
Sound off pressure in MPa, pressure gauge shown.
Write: 3.5 MPa
